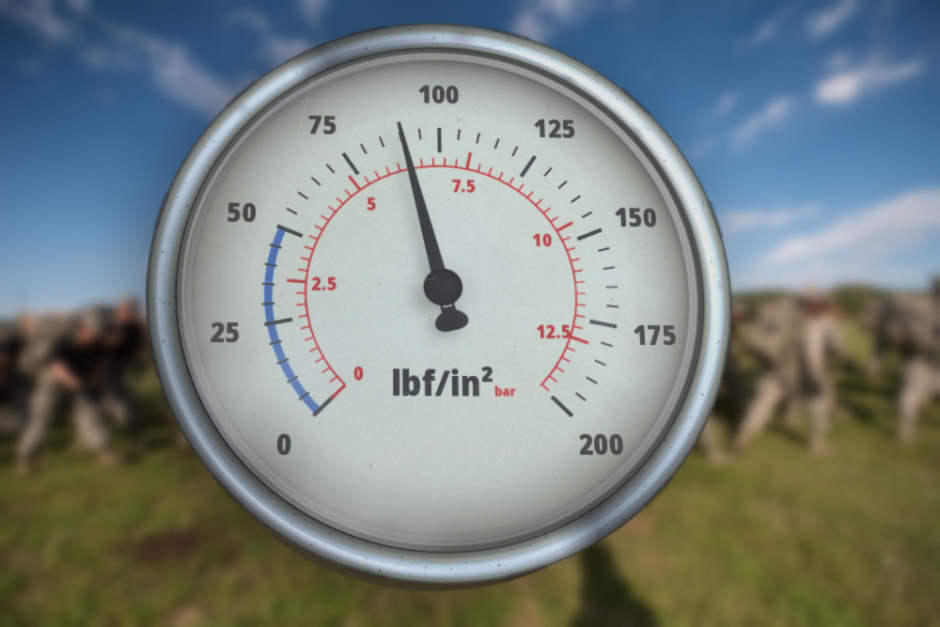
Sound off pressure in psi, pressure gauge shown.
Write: 90 psi
